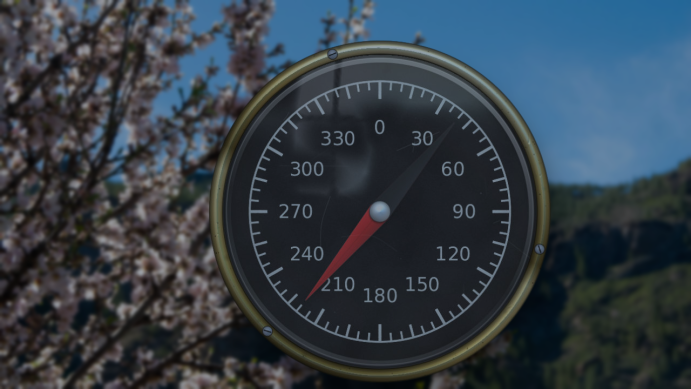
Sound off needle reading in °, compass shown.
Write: 220 °
